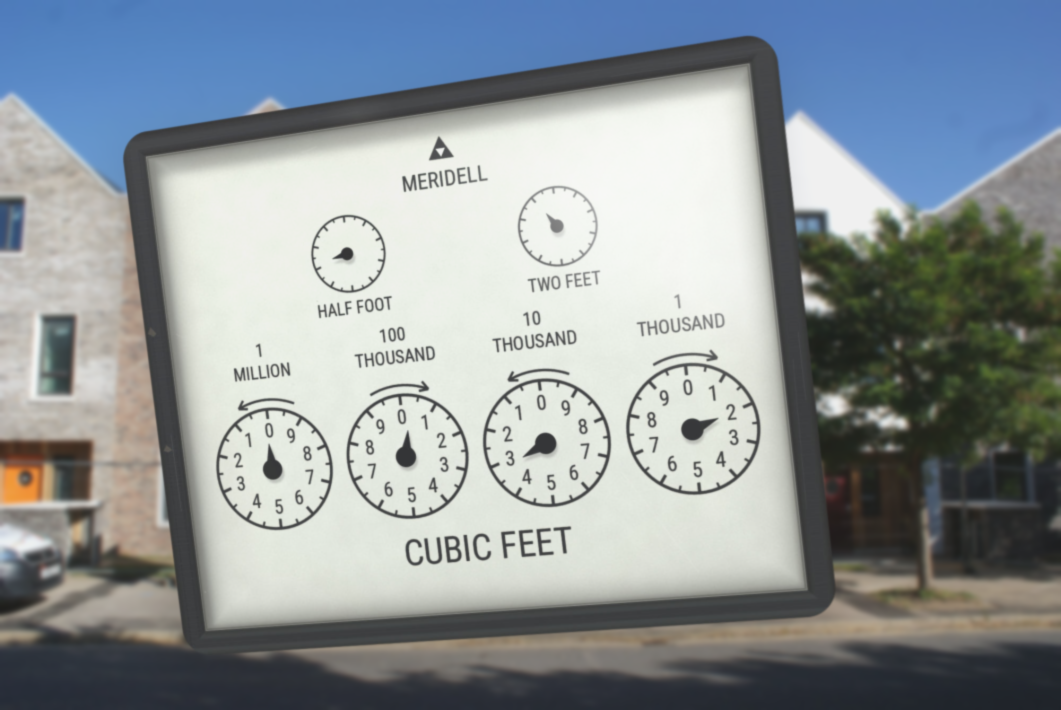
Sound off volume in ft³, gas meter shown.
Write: 3200 ft³
